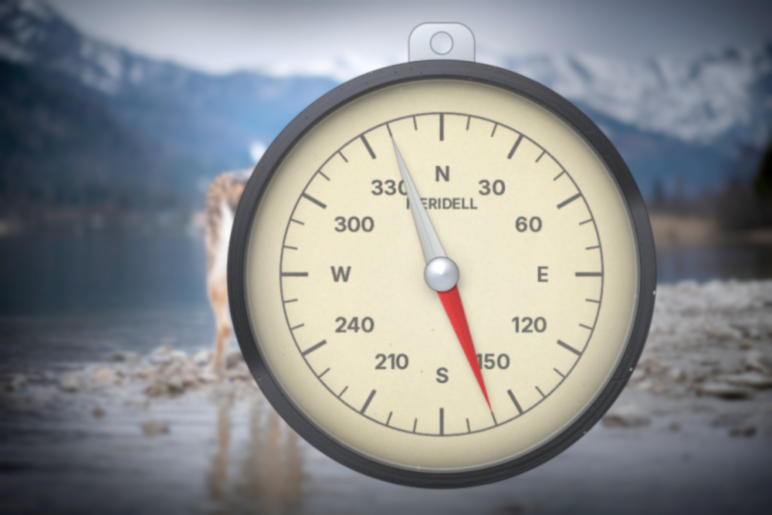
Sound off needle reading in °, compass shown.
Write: 160 °
